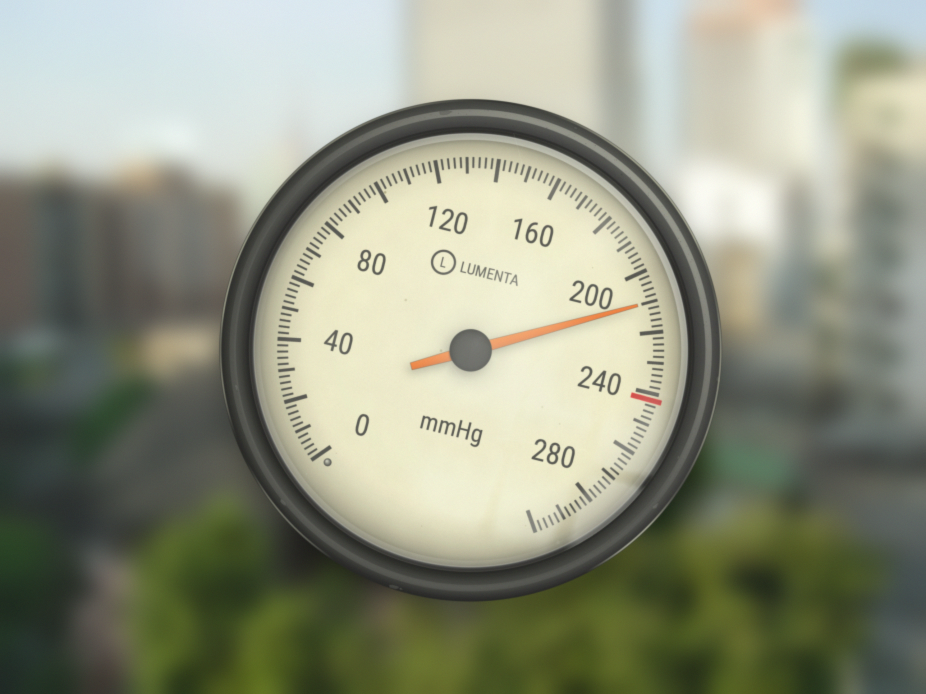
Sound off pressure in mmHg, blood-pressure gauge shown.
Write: 210 mmHg
